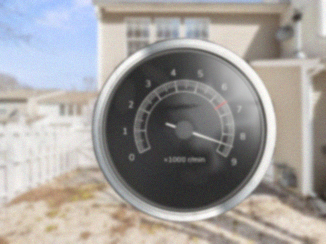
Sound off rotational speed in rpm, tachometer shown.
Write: 8500 rpm
